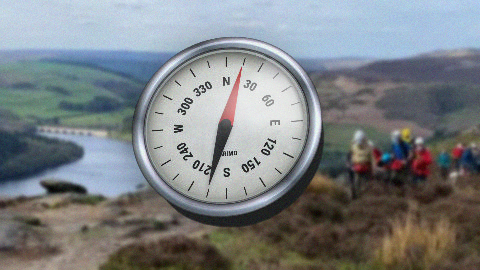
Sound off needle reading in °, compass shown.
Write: 15 °
